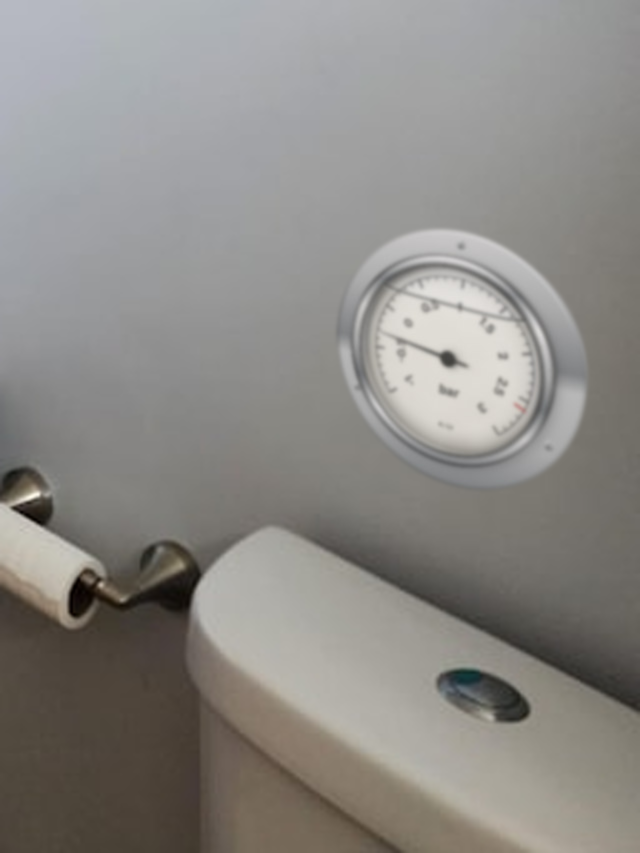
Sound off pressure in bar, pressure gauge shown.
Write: -0.3 bar
